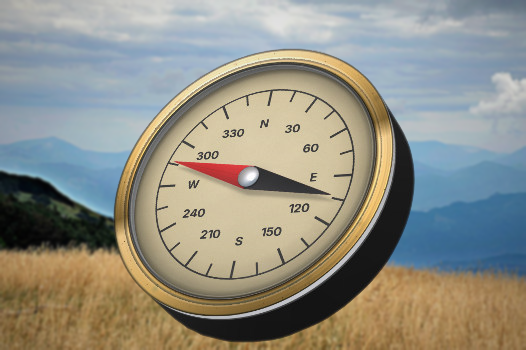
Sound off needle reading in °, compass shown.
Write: 285 °
